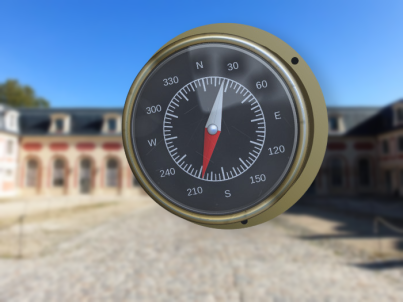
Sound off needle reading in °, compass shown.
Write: 205 °
